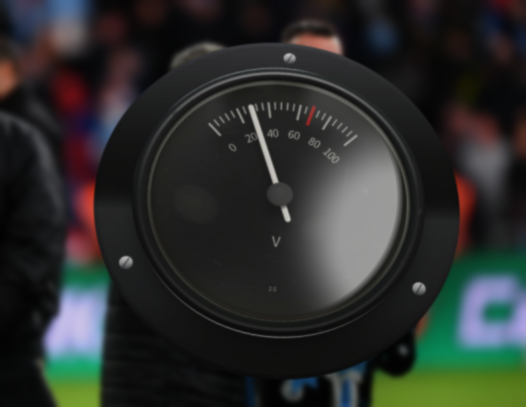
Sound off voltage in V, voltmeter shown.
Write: 28 V
